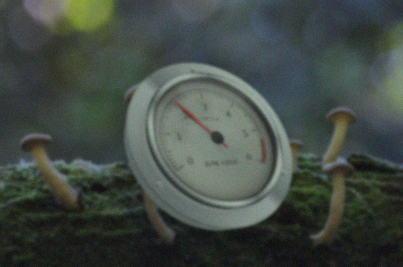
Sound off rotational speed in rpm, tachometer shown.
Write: 2000 rpm
